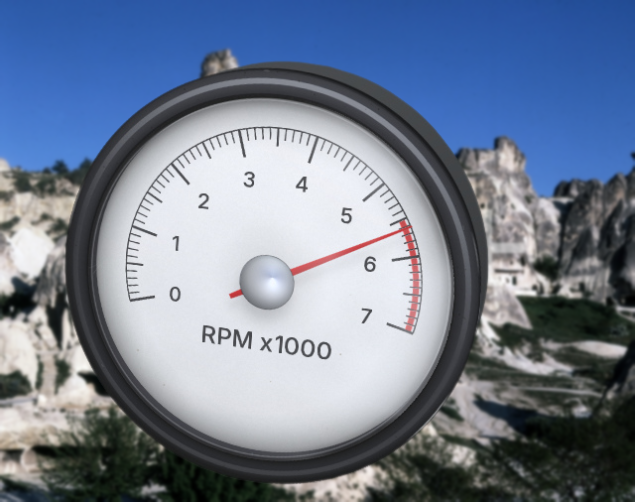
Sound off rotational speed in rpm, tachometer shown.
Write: 5600 rpm
